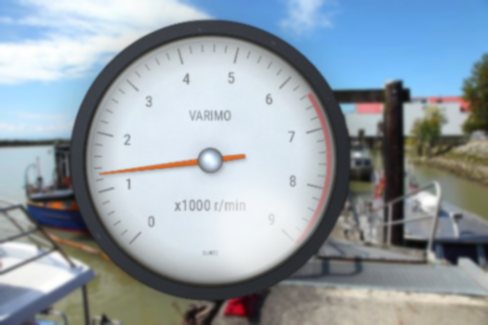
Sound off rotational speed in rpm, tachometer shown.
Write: 1300 rpm
